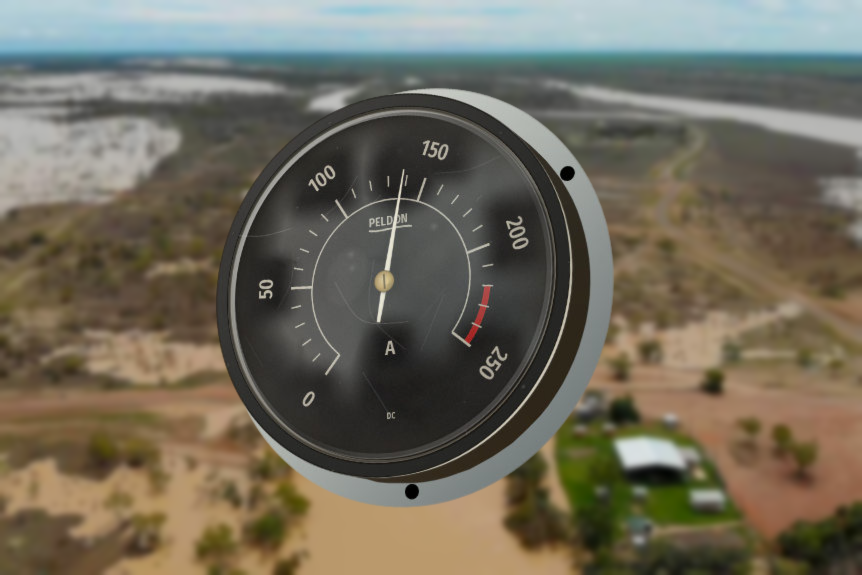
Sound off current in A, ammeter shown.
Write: 140 A
